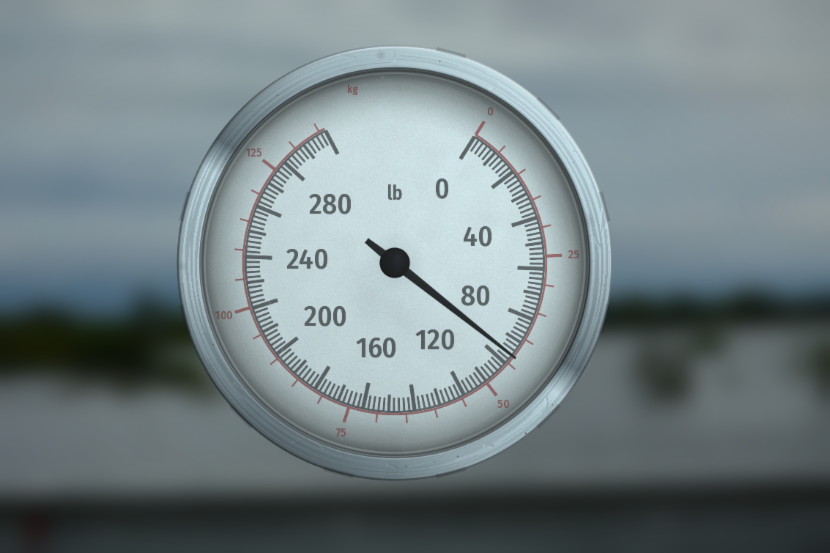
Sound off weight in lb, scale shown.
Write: 96 lb
